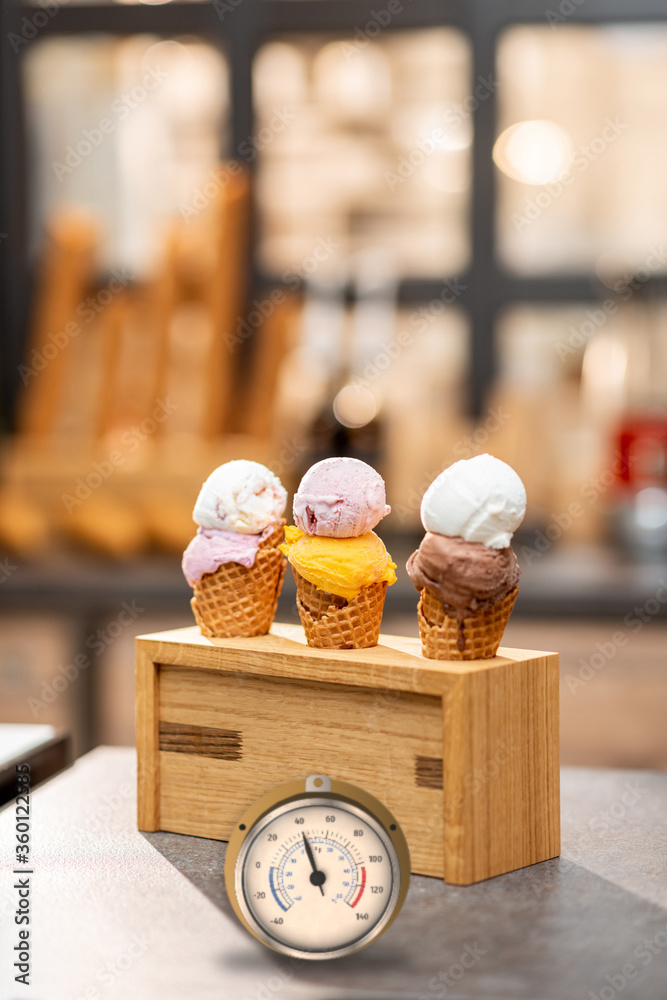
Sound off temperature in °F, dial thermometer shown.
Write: 40 °F
